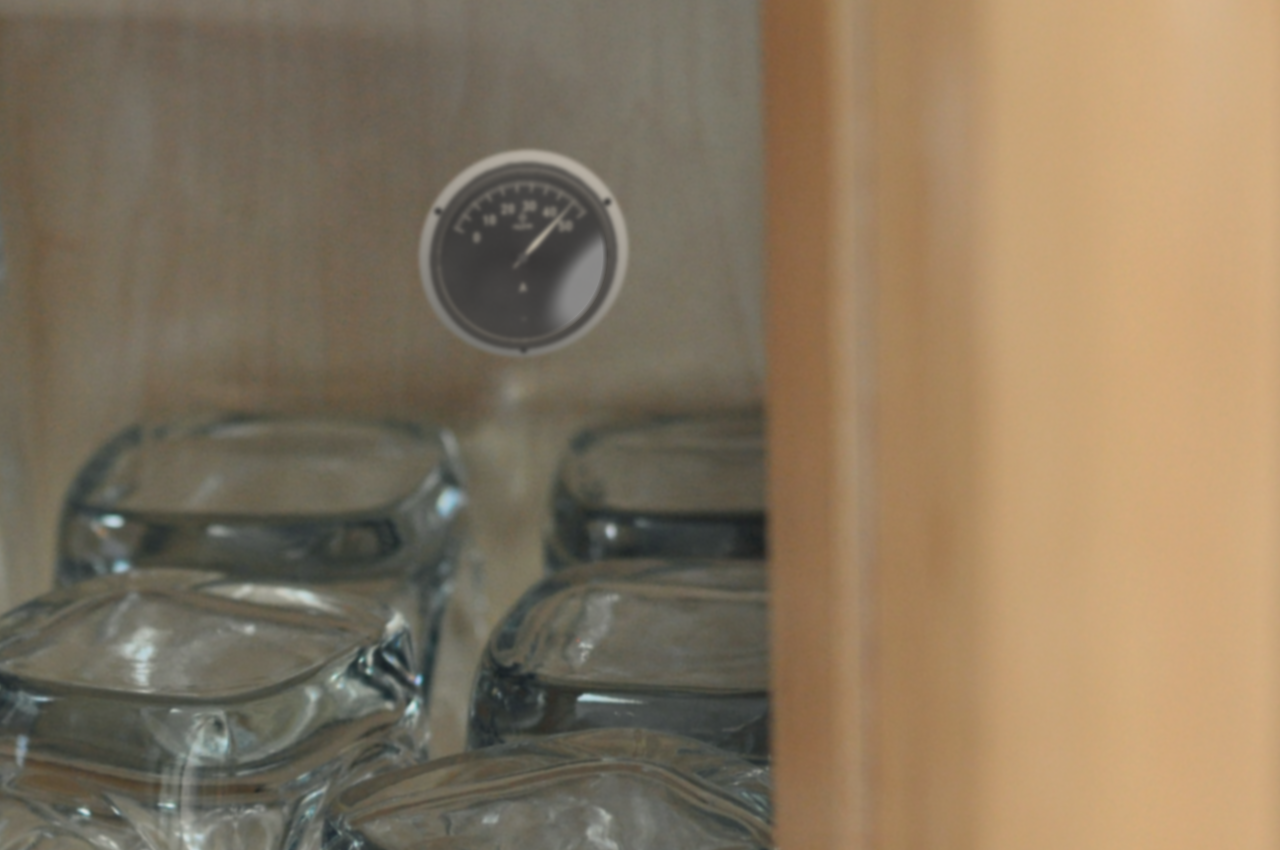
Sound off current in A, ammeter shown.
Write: 45 A
